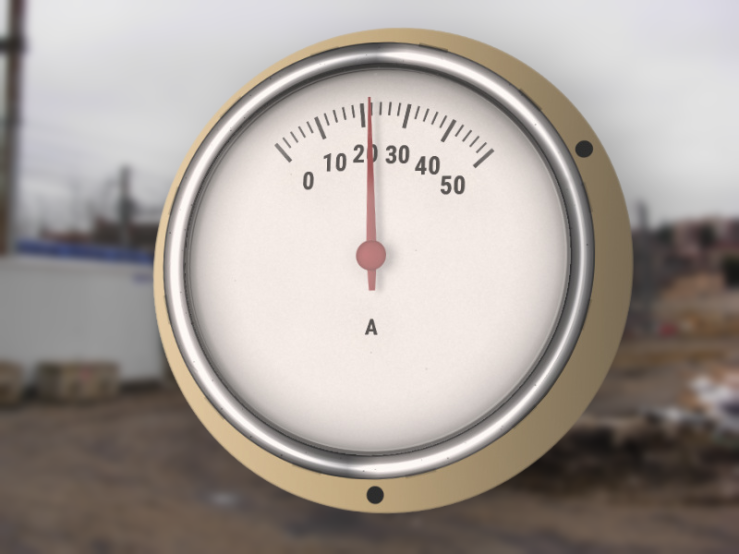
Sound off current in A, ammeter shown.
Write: 22 A
